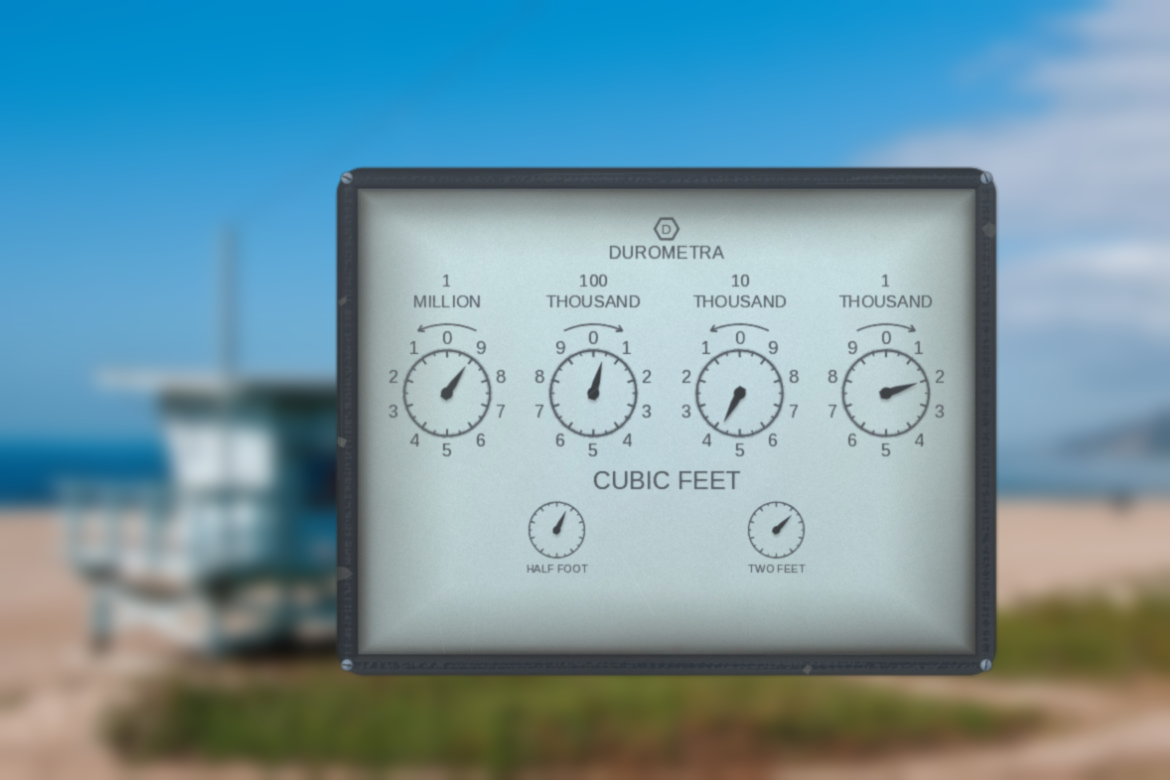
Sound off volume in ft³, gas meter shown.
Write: 904200 ft³
